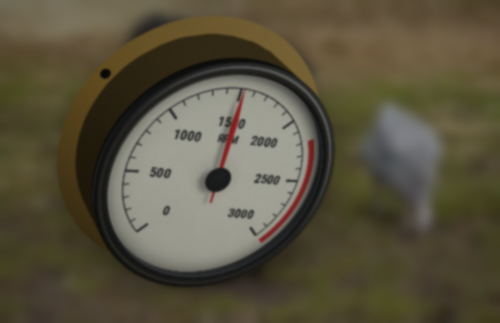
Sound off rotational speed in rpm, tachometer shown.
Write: 1500 rpm
